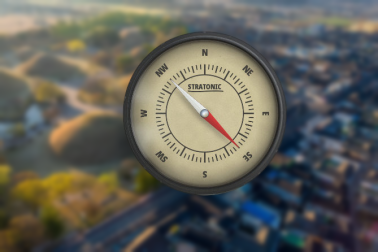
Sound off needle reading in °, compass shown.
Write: 135 °
